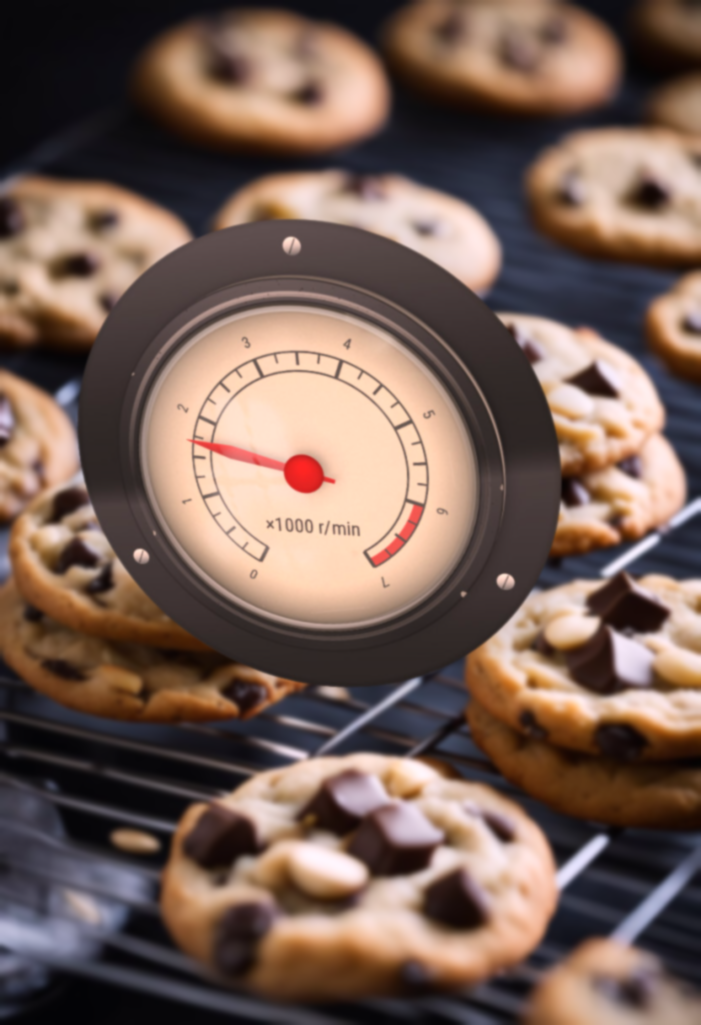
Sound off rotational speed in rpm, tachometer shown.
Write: 1750 rpm
